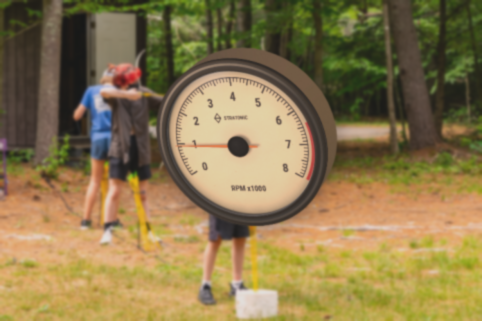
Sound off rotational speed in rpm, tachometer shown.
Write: 1000 rpm
